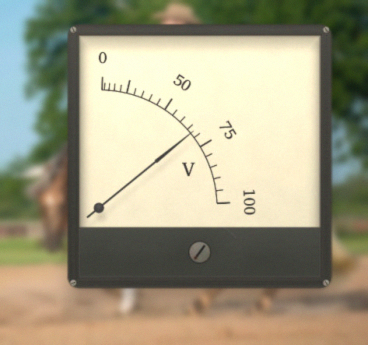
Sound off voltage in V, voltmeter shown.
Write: 67.5 V
